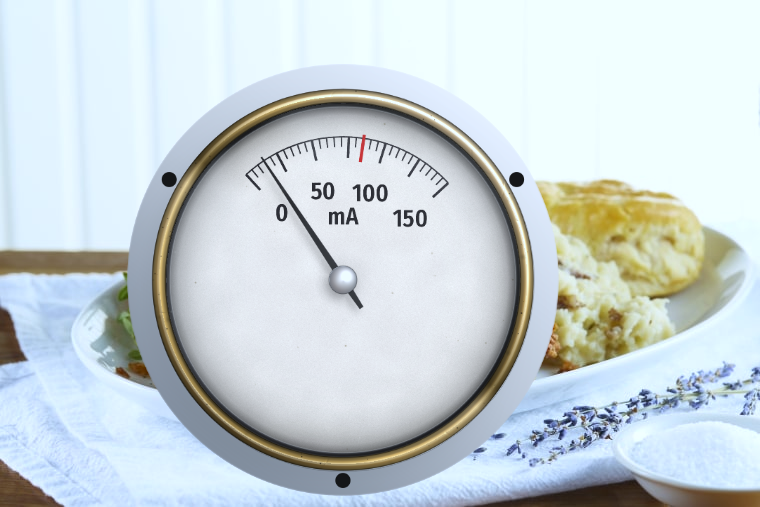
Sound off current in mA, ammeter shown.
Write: 15 mA
